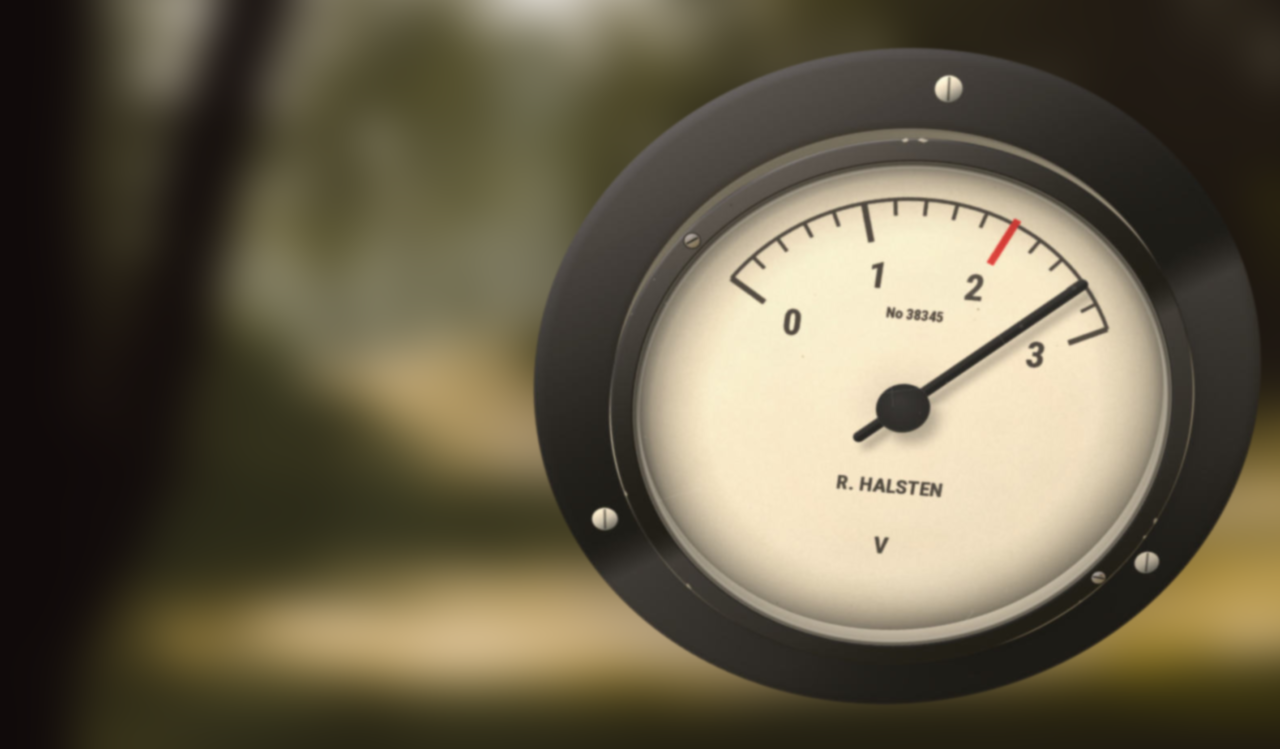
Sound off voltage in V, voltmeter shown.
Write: 2.6 V
